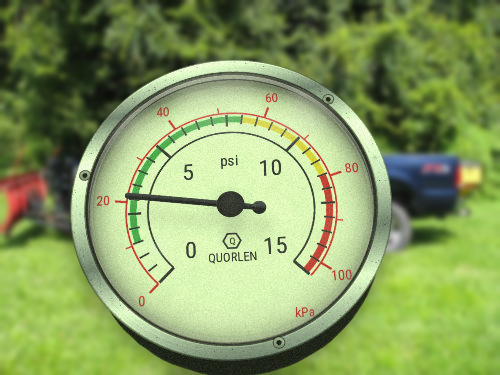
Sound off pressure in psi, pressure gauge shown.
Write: 3 psi
